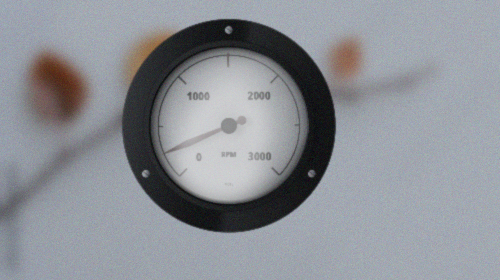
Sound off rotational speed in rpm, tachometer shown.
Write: 250 rpm
